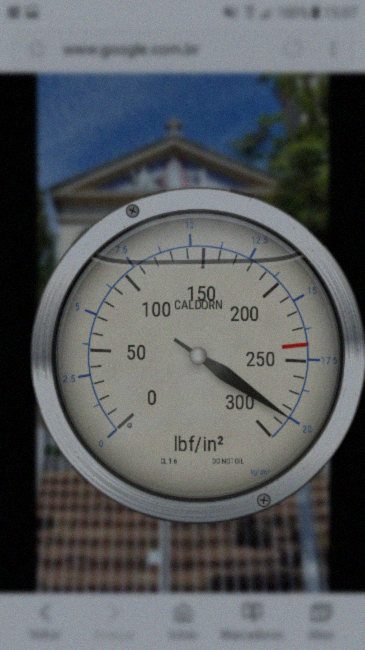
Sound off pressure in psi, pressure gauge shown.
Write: 285 psi
